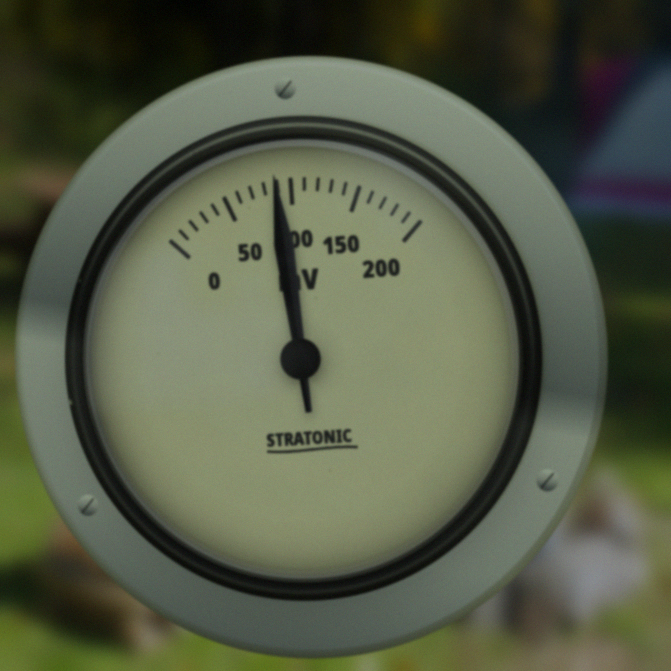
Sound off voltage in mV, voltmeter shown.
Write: 90 mV
